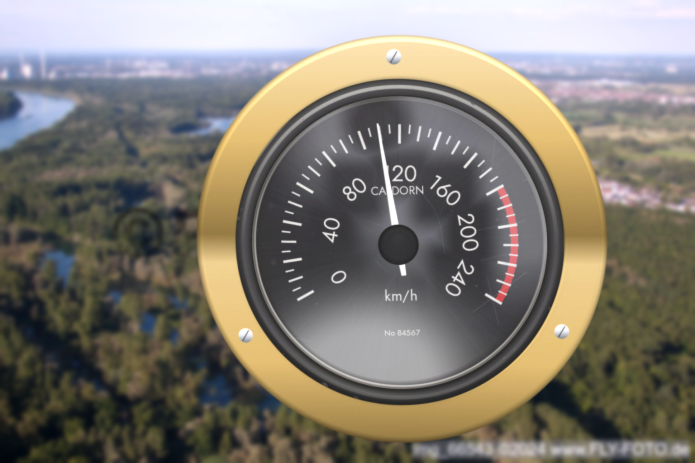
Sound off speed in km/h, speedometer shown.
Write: 110 km/h
